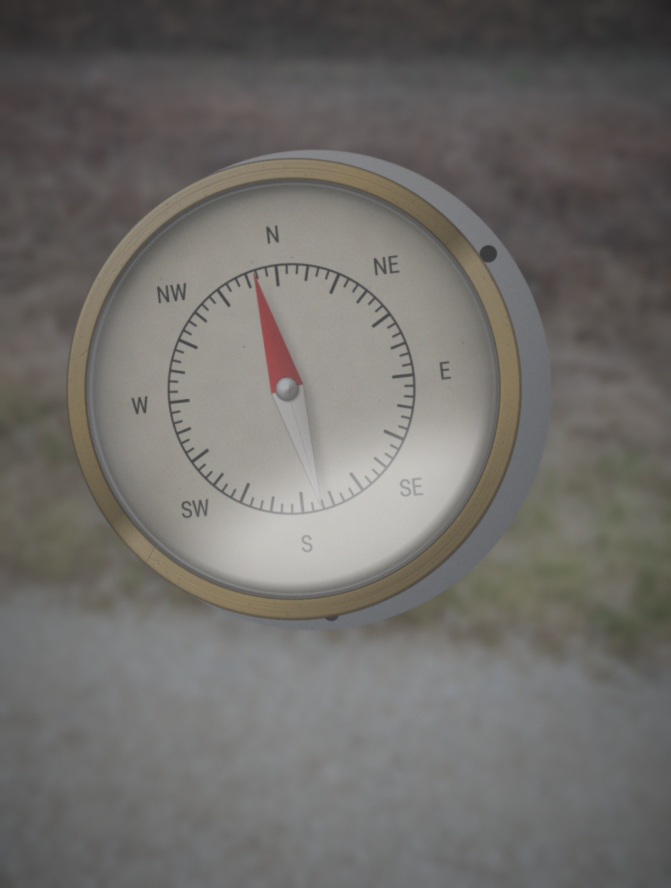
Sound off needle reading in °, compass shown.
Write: 350 °
